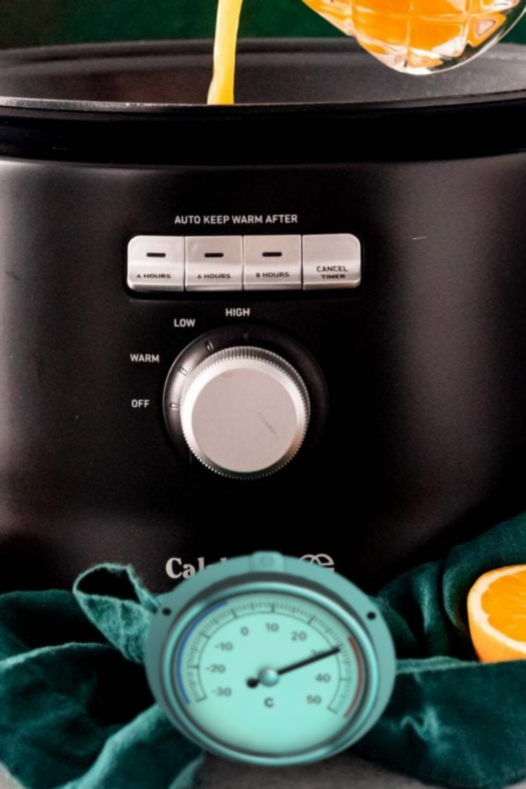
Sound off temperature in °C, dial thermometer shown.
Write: 30 °C
